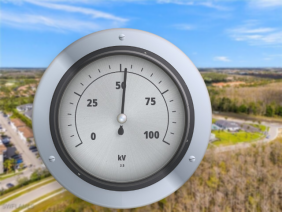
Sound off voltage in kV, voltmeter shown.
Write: 52.5 kV
